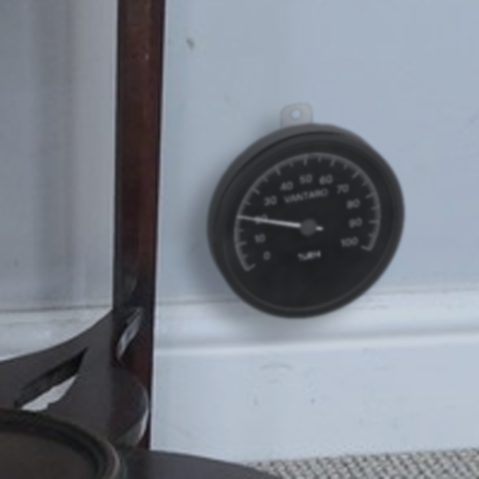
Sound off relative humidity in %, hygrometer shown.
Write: 20 %
